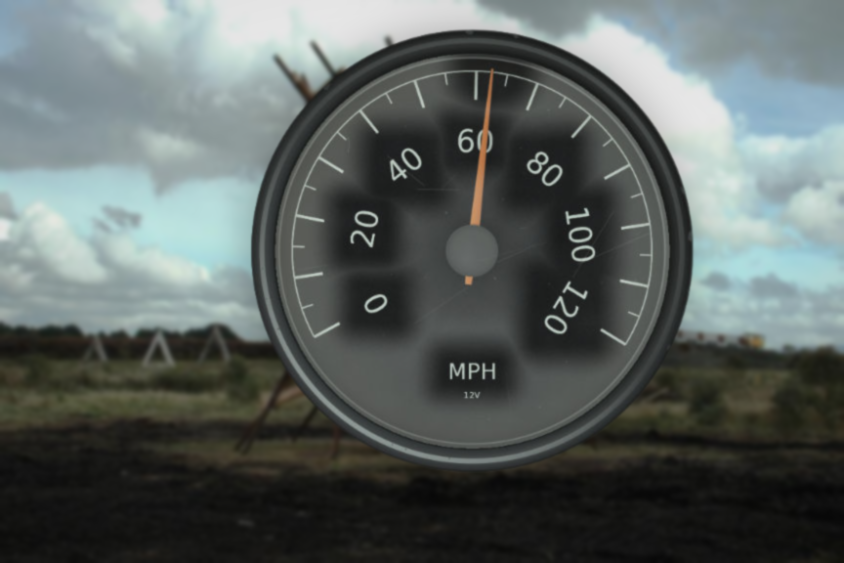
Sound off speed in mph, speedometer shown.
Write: 62.5 mph
